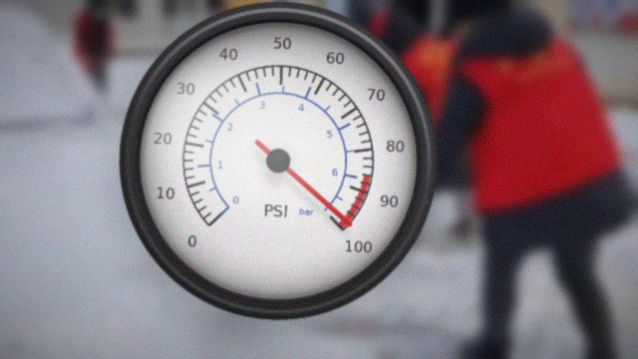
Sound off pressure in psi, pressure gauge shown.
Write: 98 psi
